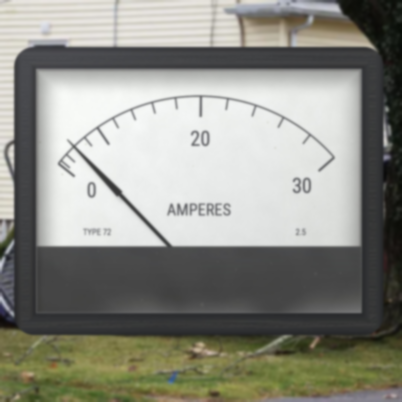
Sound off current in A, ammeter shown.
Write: 6 A
